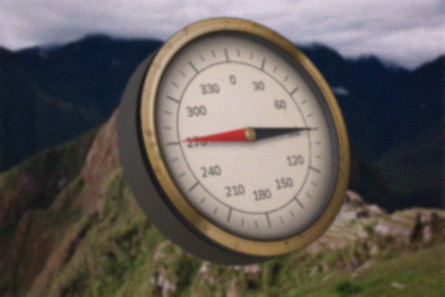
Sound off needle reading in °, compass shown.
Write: 270 °
